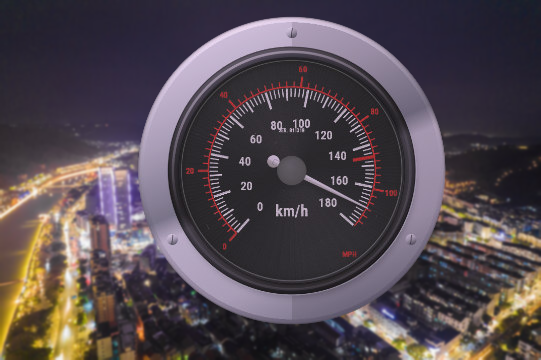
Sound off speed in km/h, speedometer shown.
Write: 170 km/h
